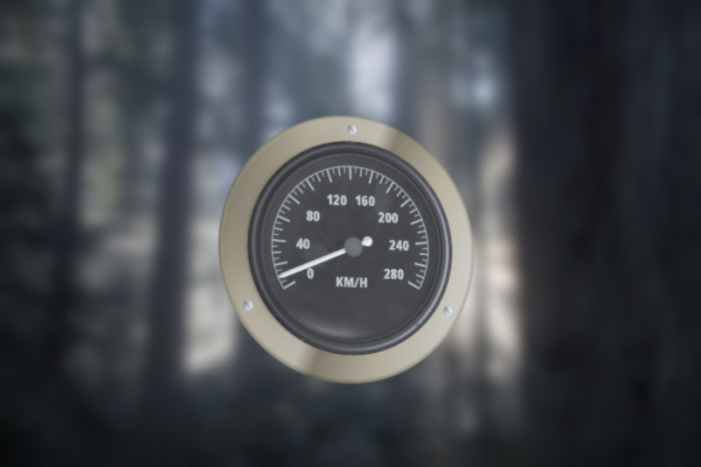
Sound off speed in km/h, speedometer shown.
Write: 10 km/h
